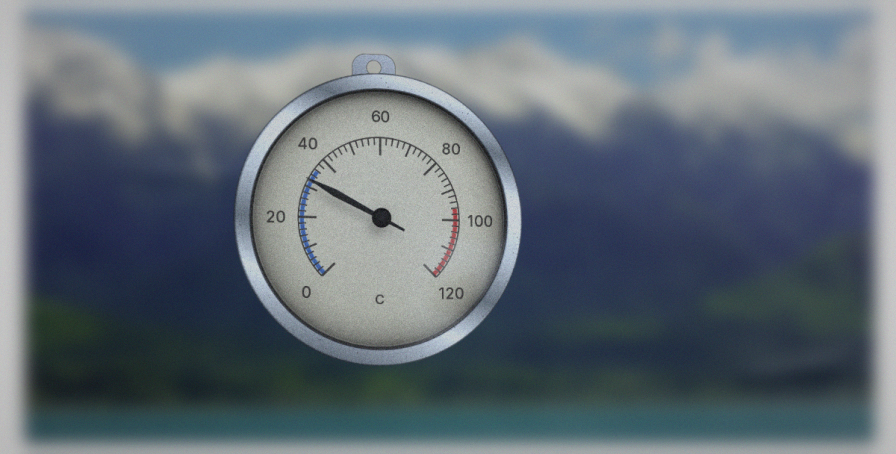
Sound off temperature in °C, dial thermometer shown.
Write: 32 °C
